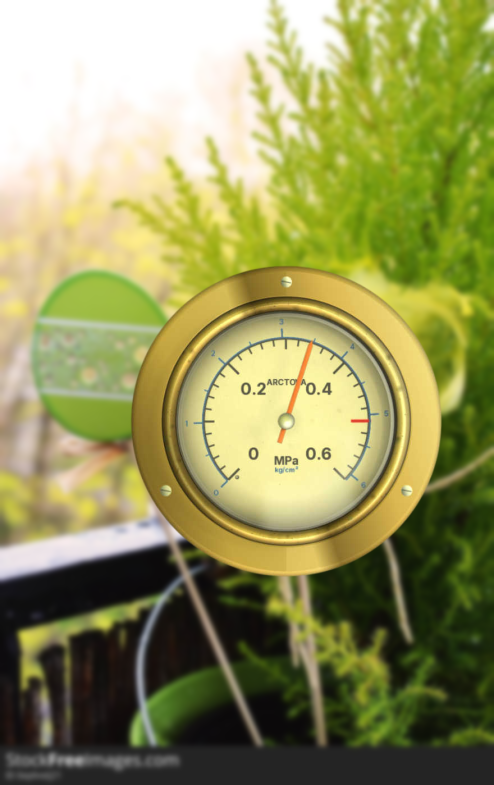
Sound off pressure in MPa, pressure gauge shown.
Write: 0.34 MPa
